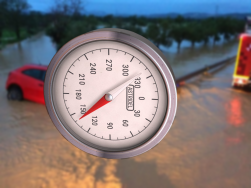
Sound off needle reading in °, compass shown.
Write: 140 °
